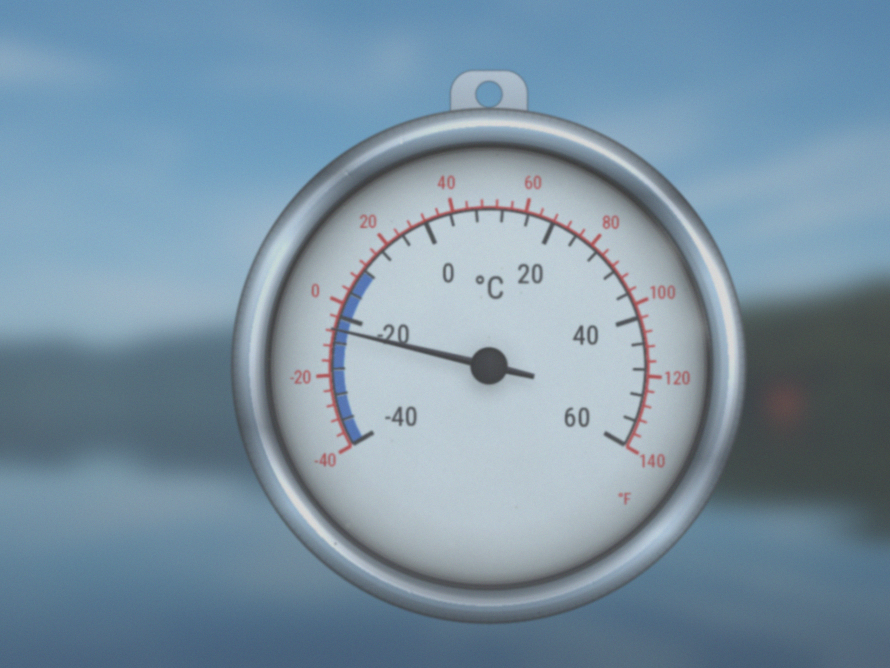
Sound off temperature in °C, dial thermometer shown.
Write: -22 °C
